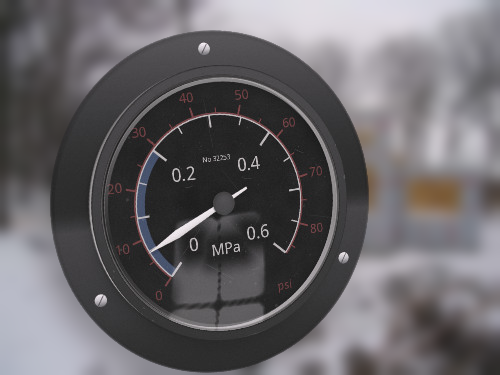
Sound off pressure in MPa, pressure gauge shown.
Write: 0.05 MPa
